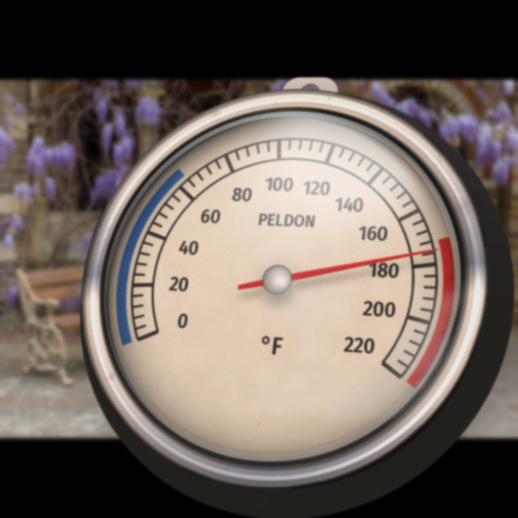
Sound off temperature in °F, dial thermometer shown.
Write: 176 °F
